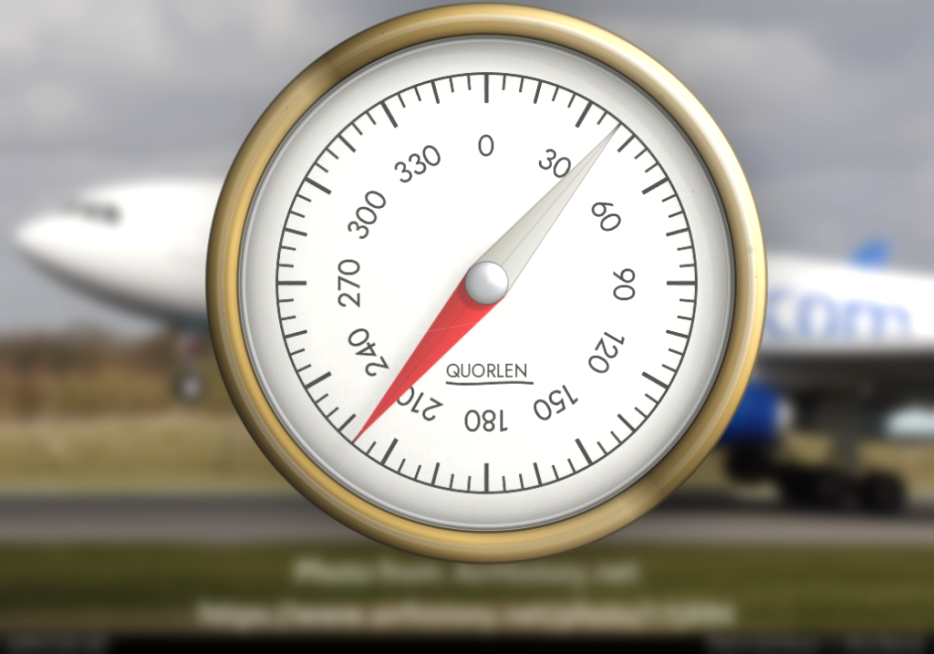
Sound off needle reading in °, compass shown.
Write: 220 °
